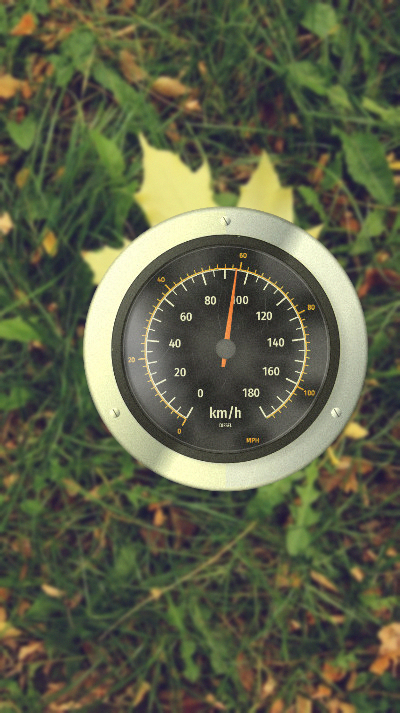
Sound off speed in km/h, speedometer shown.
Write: 95 km/h
